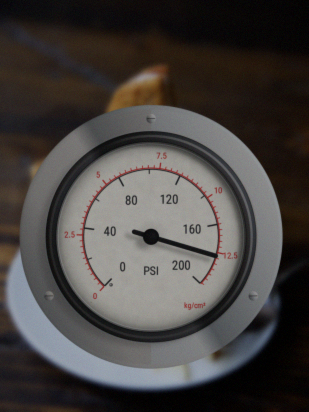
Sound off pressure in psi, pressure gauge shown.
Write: 180 psi
